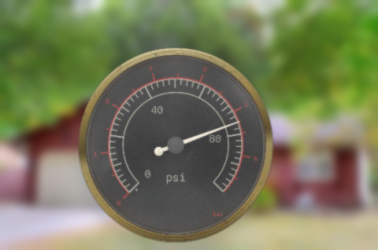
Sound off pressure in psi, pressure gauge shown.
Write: 76 psi
